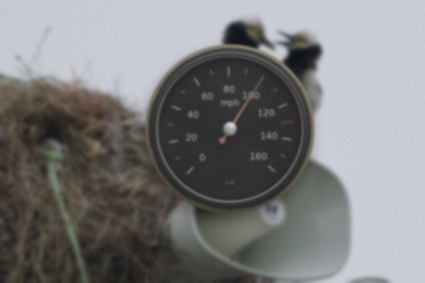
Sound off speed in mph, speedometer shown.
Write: 100 mph
